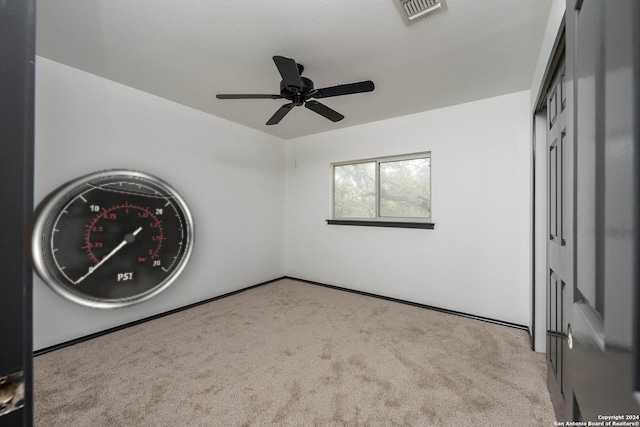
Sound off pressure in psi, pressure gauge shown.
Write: 0 psi
